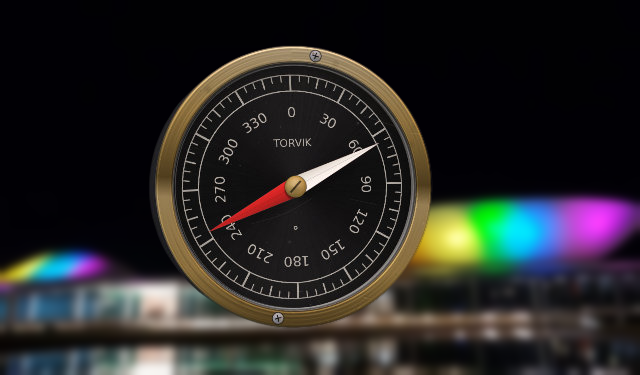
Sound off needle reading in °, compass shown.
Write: 245 °
